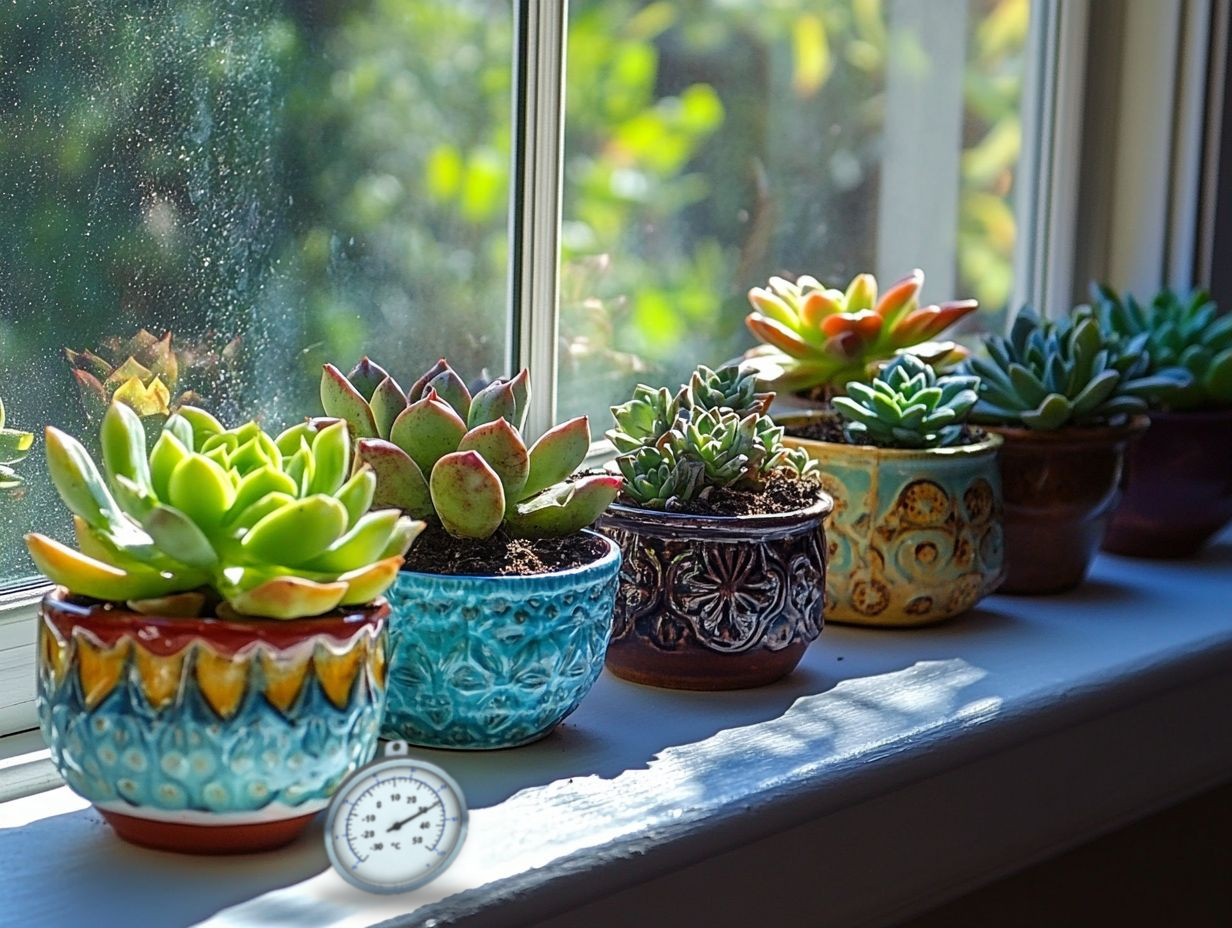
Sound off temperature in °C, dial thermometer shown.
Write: 30 °C
